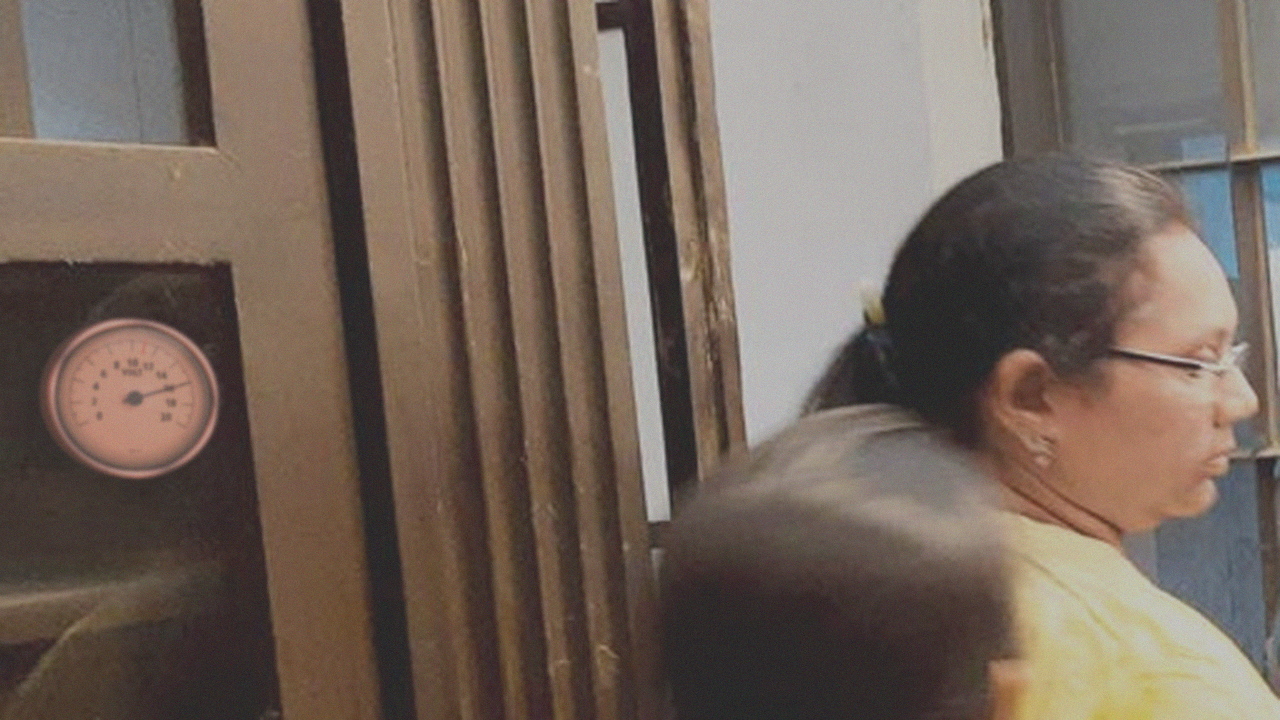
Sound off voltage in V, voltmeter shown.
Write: 16 V
